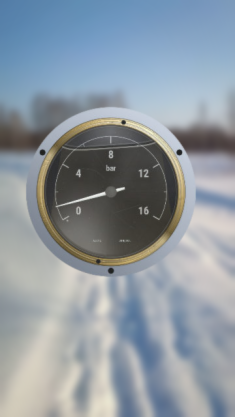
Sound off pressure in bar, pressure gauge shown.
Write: 1 bar
